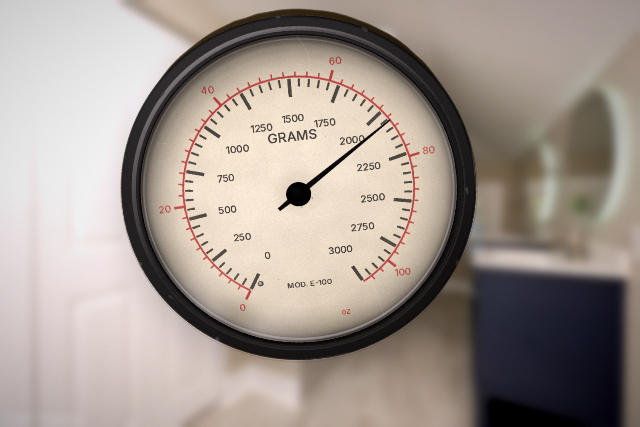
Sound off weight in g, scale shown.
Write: 2050 g
